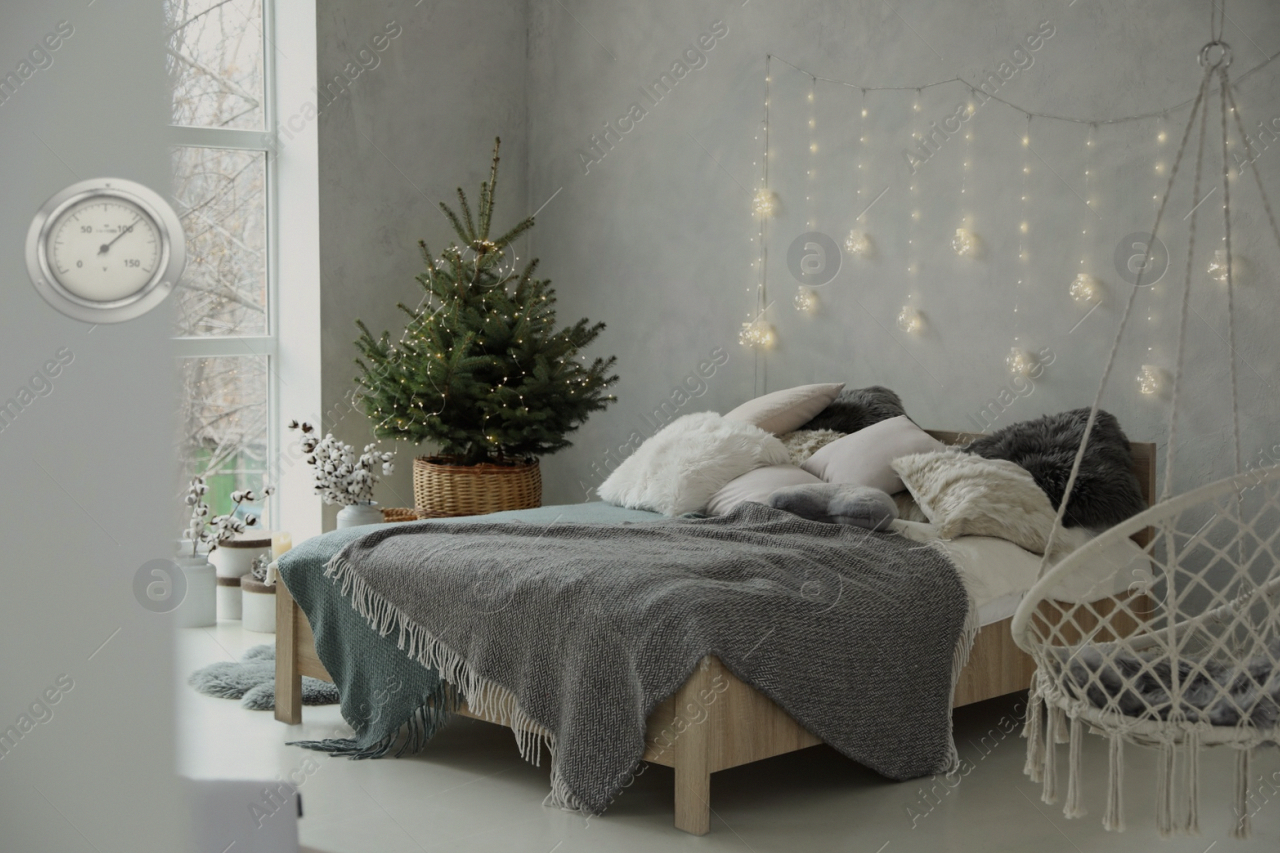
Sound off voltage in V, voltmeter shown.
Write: 105 V
